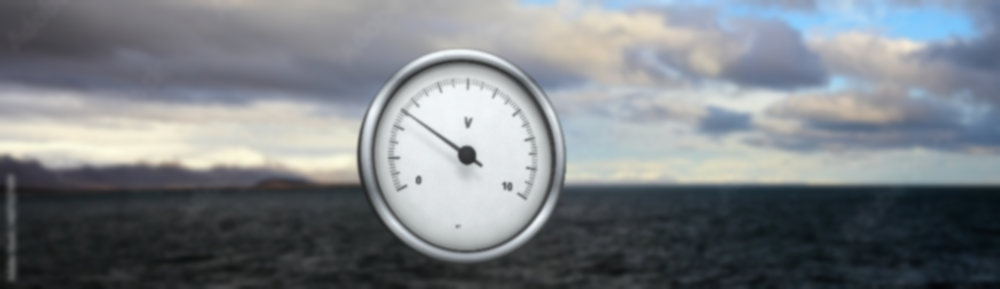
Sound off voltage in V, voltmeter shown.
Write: 2.5 V
